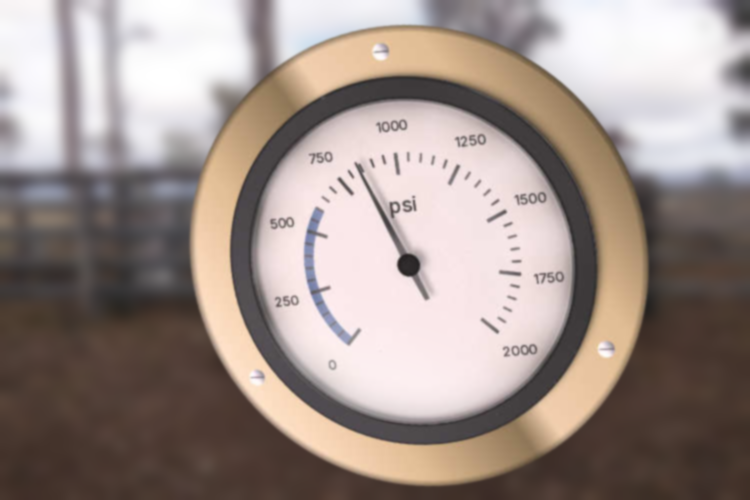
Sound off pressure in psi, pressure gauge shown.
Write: 850 psi
